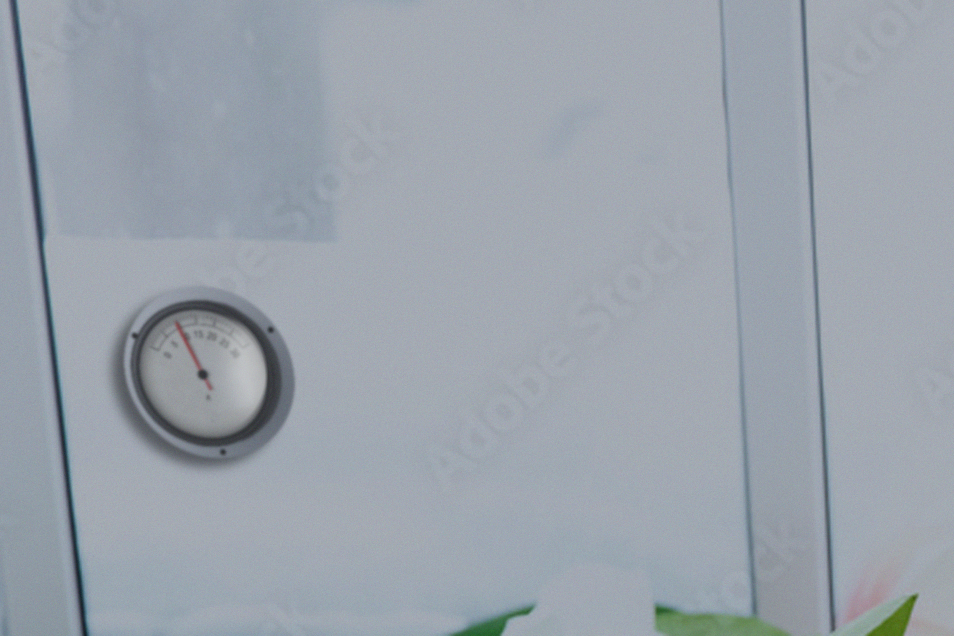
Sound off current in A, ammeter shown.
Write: 10 A
